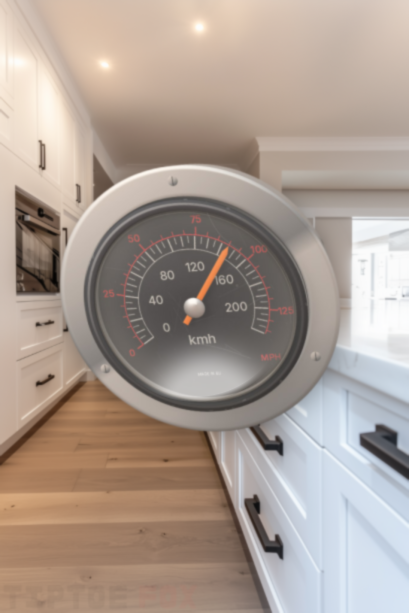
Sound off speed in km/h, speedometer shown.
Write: 145 km/h
